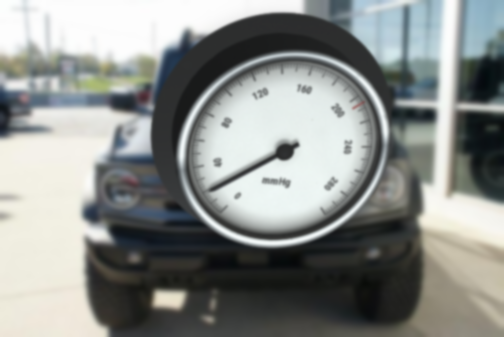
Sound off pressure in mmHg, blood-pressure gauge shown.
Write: 20 mmHg
